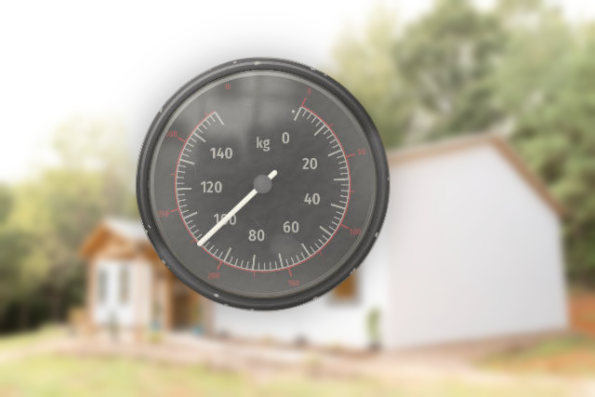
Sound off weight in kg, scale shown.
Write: 100 kg
